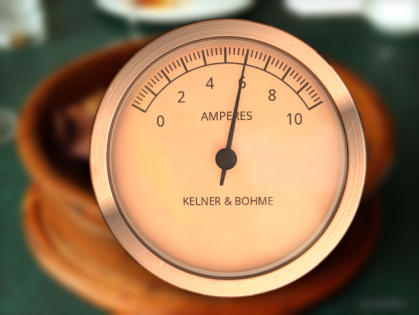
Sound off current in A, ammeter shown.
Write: 6 A
